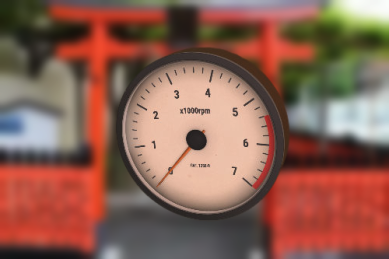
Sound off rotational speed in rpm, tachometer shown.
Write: 0 rpm
